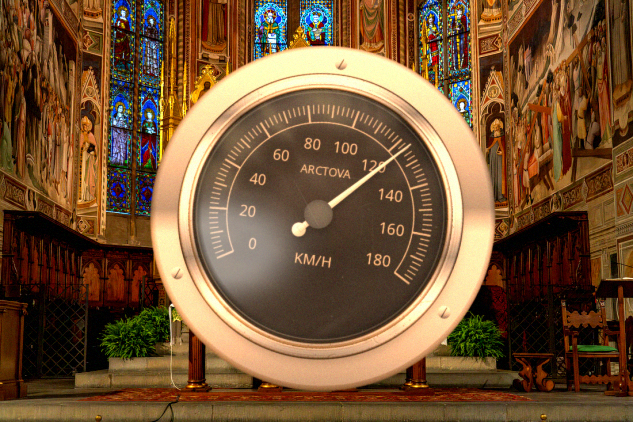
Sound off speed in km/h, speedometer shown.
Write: 124 km/h
